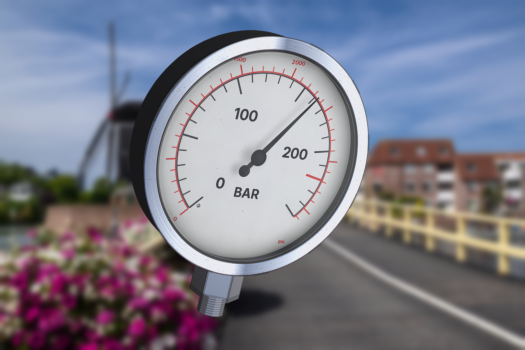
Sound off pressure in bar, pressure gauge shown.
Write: 160 bar
